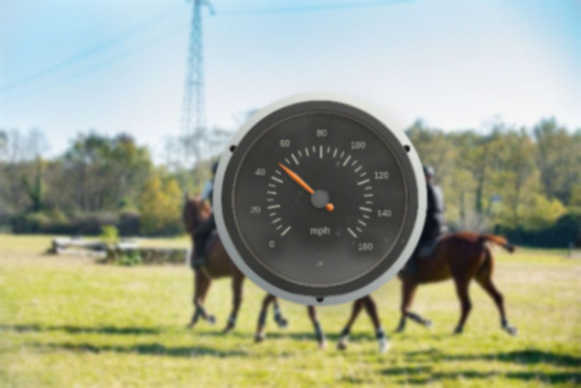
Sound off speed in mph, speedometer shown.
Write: 50 mph
